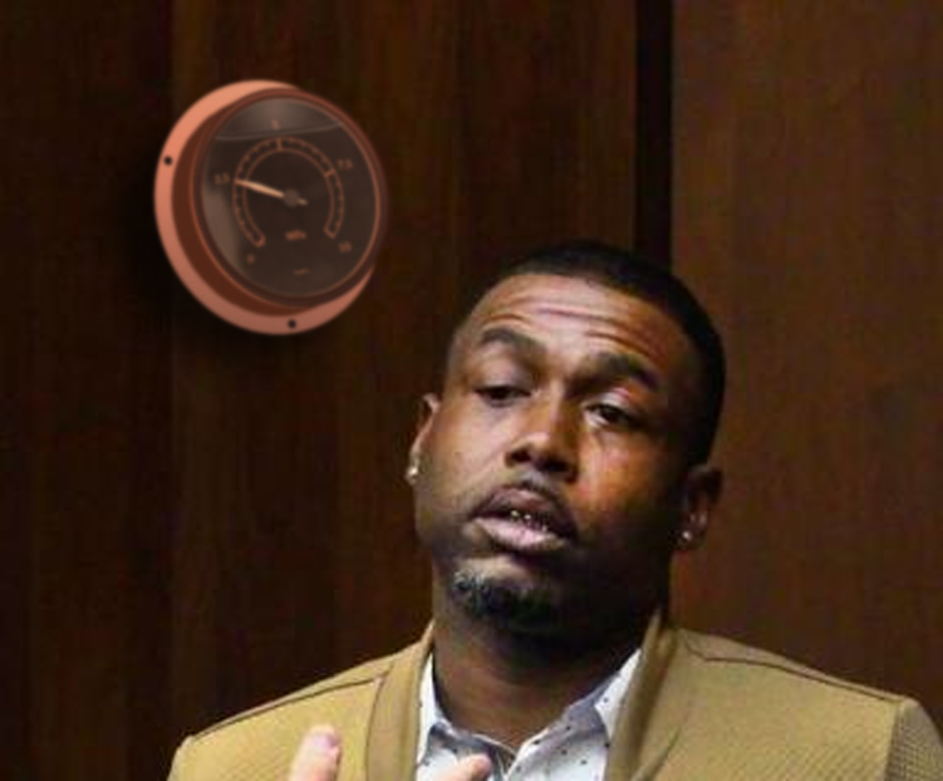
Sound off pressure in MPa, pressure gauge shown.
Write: 2.5 MPa
